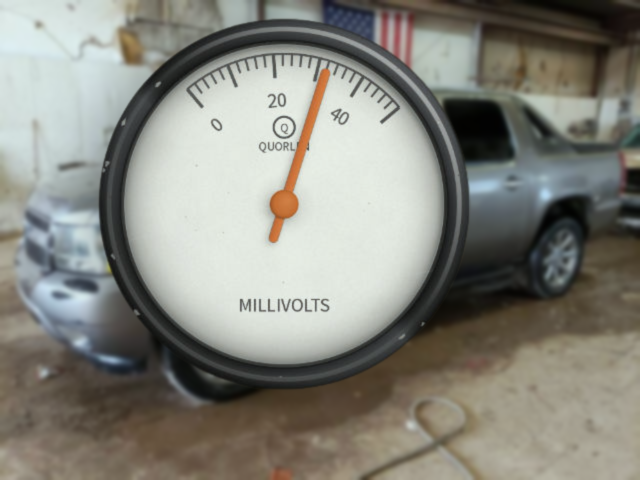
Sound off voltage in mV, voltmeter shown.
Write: 32 mV
